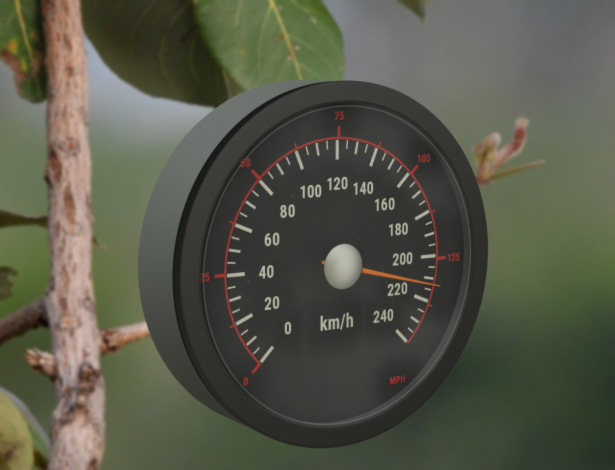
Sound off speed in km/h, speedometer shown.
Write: 212.5 km/h
